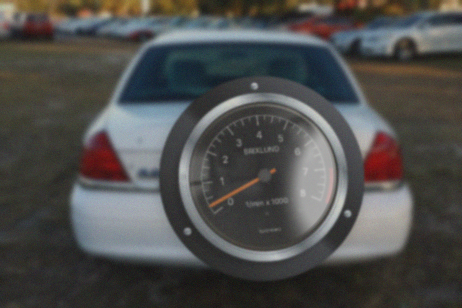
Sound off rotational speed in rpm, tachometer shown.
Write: 250 rpm
